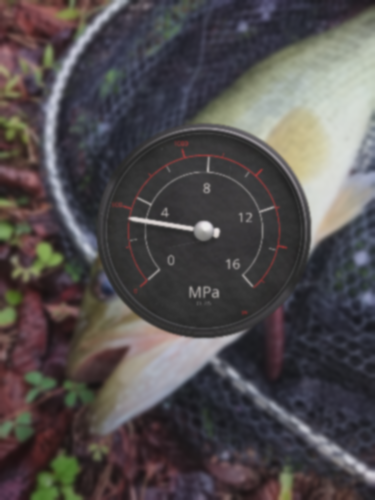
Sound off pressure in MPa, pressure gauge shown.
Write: 3 MPa
